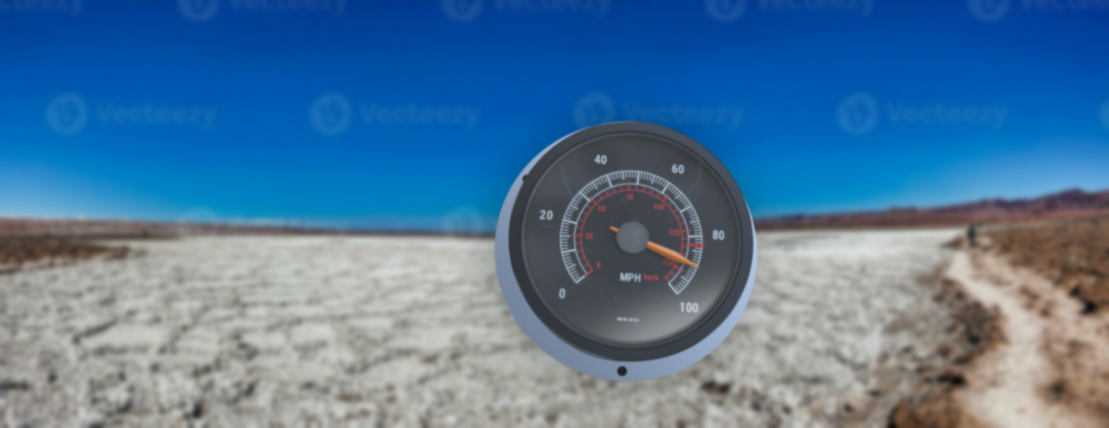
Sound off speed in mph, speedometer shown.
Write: 90 mph
